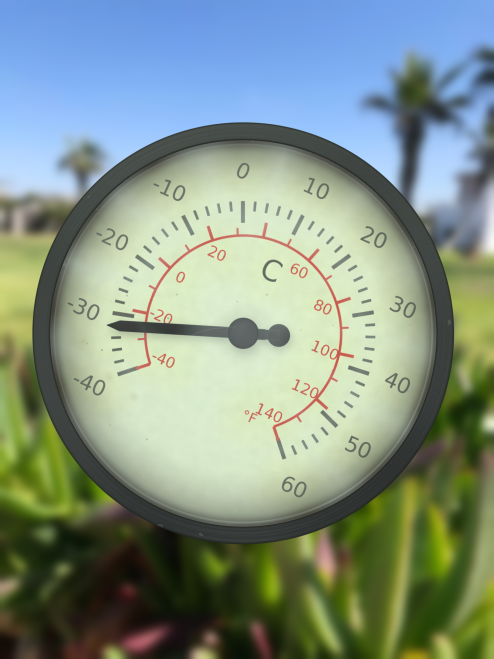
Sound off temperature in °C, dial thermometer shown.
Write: -32 °C
